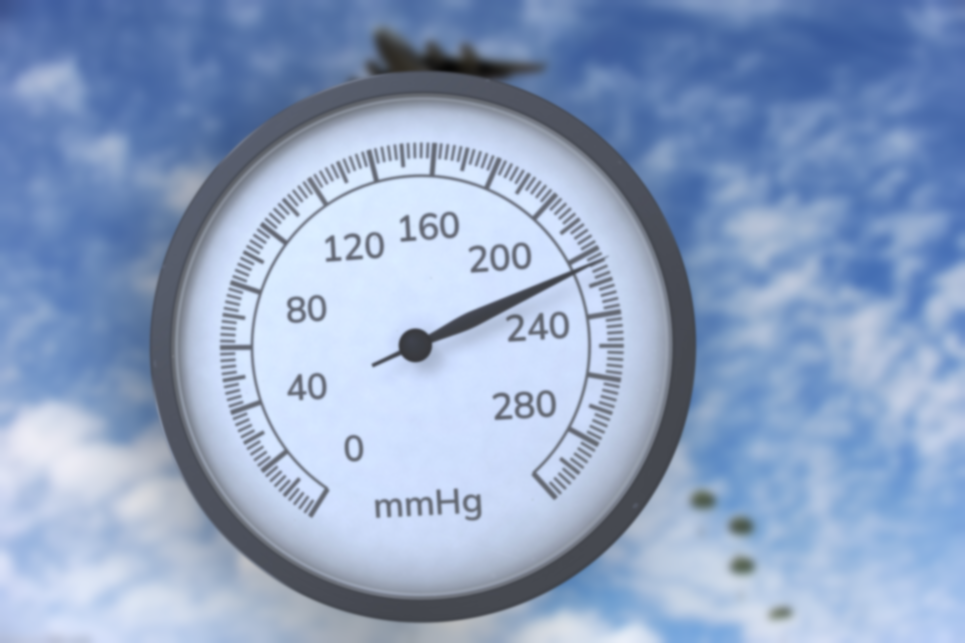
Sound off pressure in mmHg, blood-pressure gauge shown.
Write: 224 mmHg
